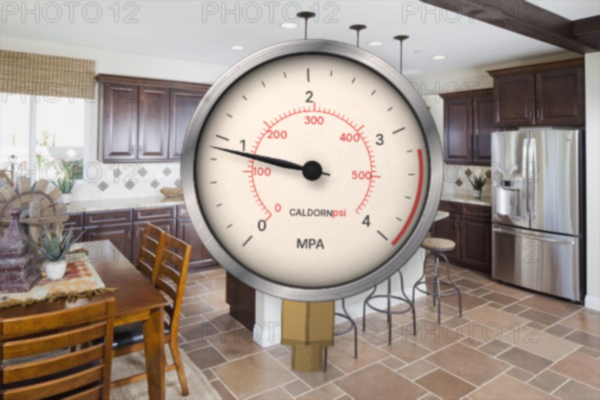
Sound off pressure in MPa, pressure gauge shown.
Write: 0.9 MPa
